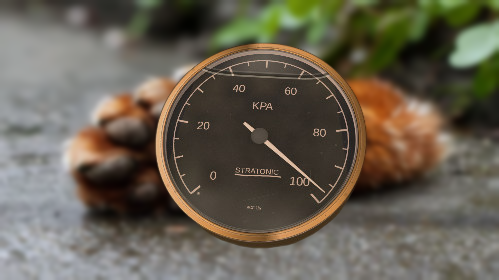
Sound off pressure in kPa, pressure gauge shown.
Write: 97.5 kPa
